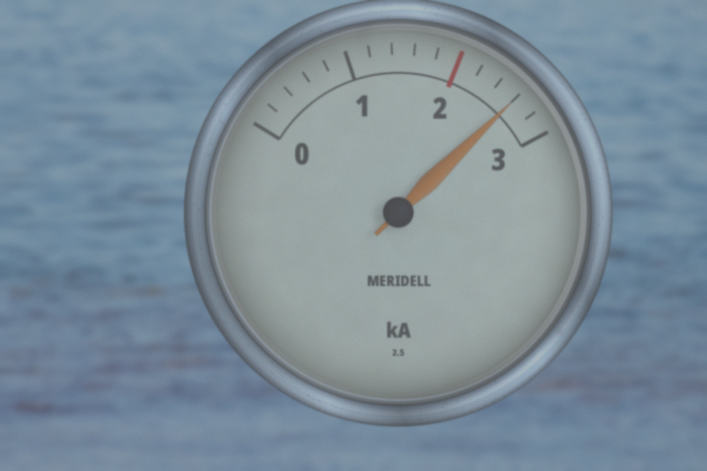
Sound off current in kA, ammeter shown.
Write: 2.6 kA
